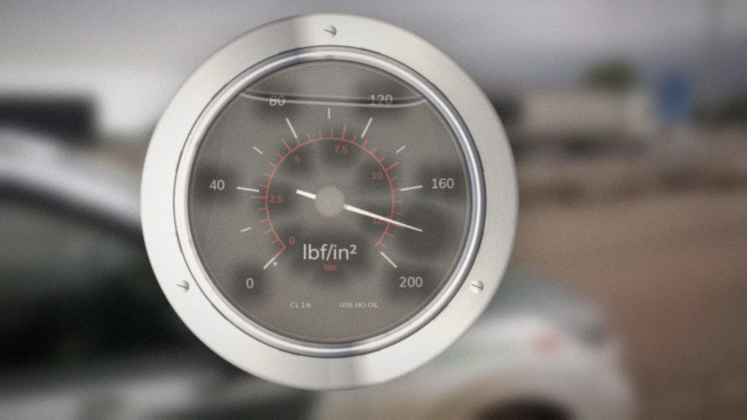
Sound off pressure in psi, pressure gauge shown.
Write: 180 psi
